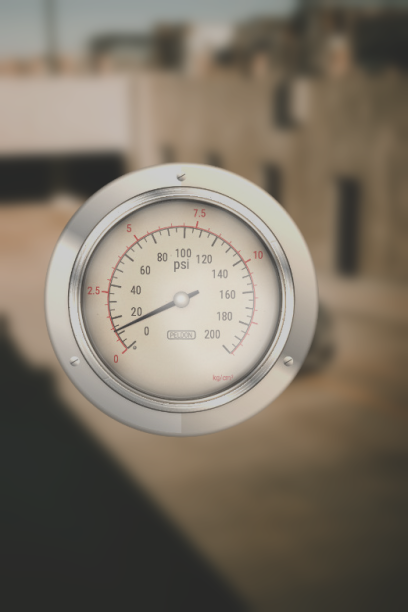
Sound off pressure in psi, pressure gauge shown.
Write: 12.5 psi
